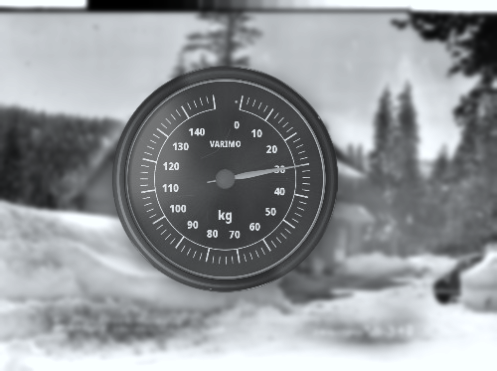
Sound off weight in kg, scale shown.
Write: 30 kg
